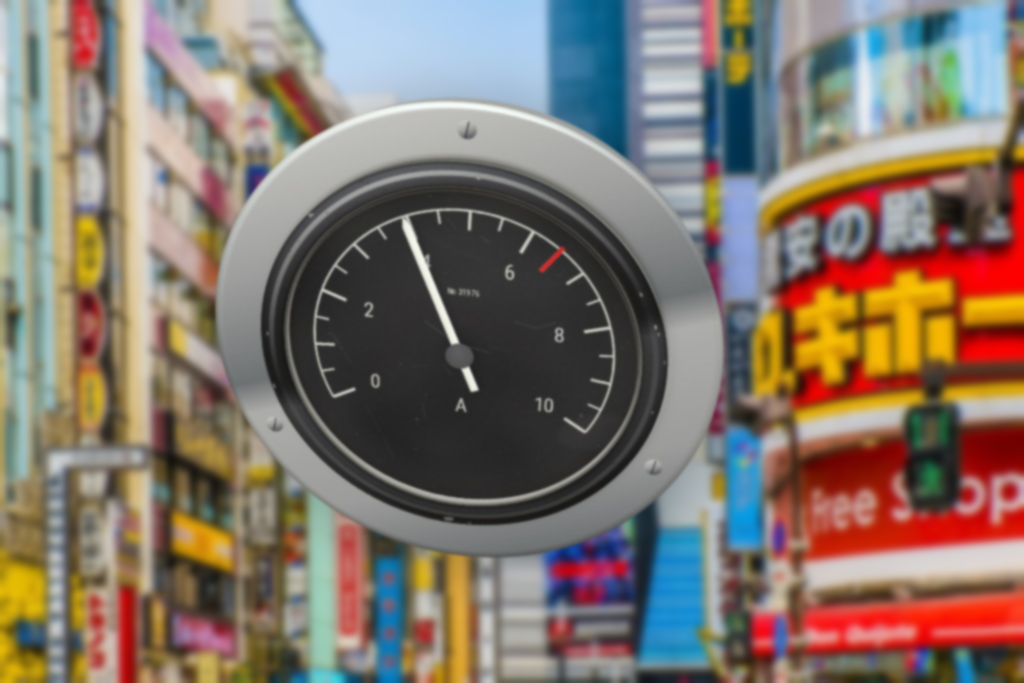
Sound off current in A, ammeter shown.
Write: 4 A
